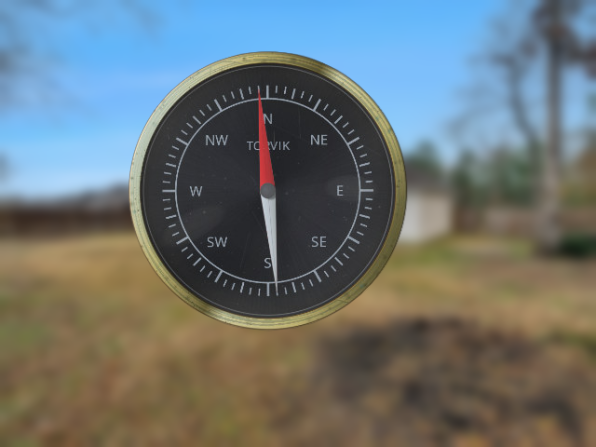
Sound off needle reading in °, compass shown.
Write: 355 °
